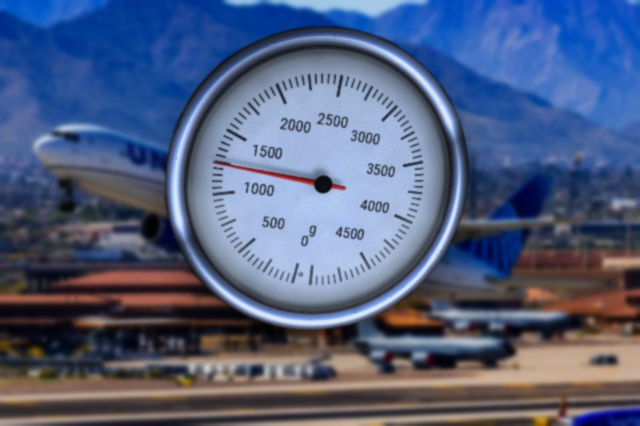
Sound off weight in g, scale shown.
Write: 1250 g
